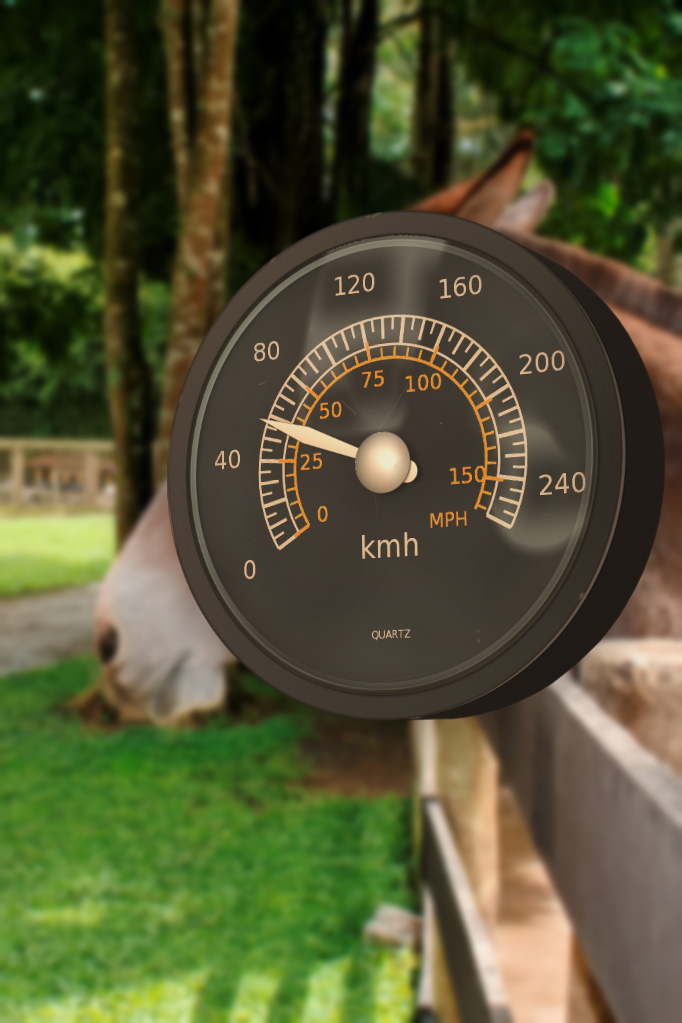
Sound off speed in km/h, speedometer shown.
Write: 57.5 km/h
